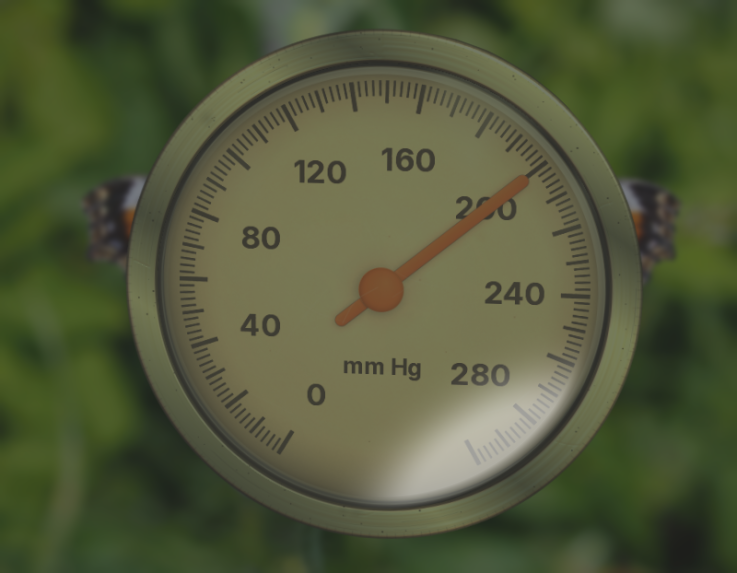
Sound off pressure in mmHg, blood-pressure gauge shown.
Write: 200 mmHg
